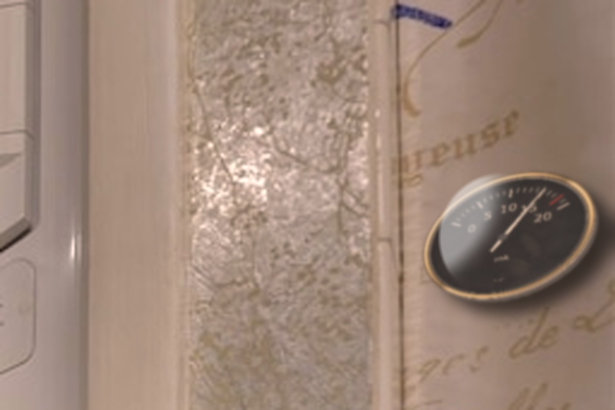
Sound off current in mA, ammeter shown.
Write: 15 mA
